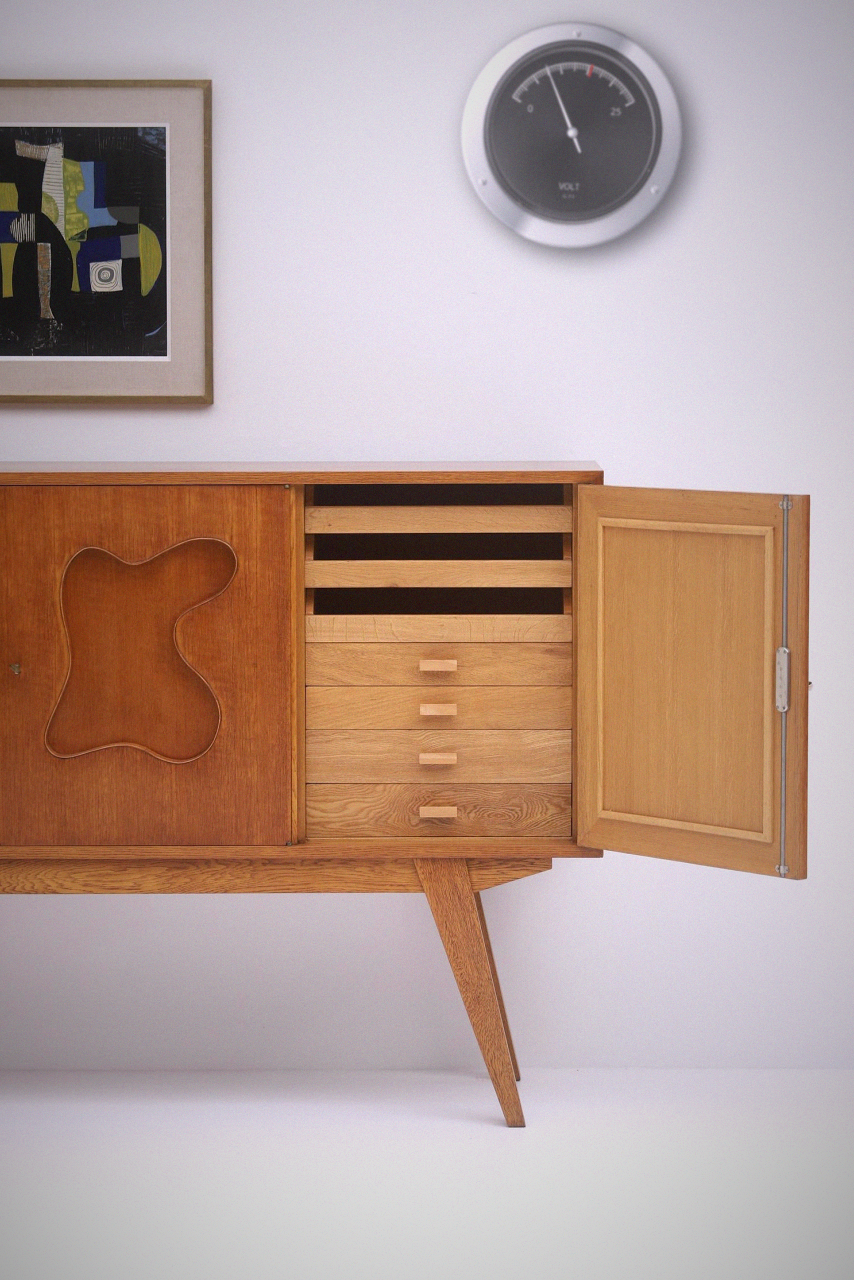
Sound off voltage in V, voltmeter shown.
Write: 7.5 V
